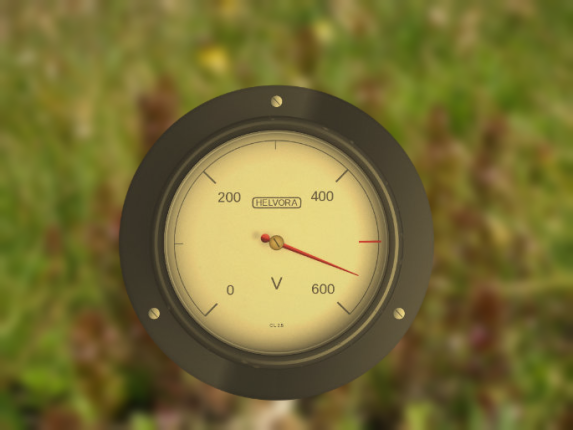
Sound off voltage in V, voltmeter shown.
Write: 550 V
